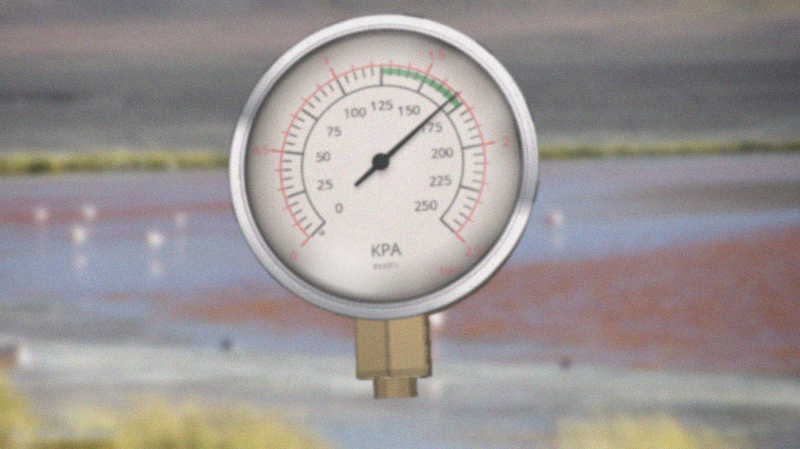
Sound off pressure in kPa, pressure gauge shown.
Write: 170 kPa
